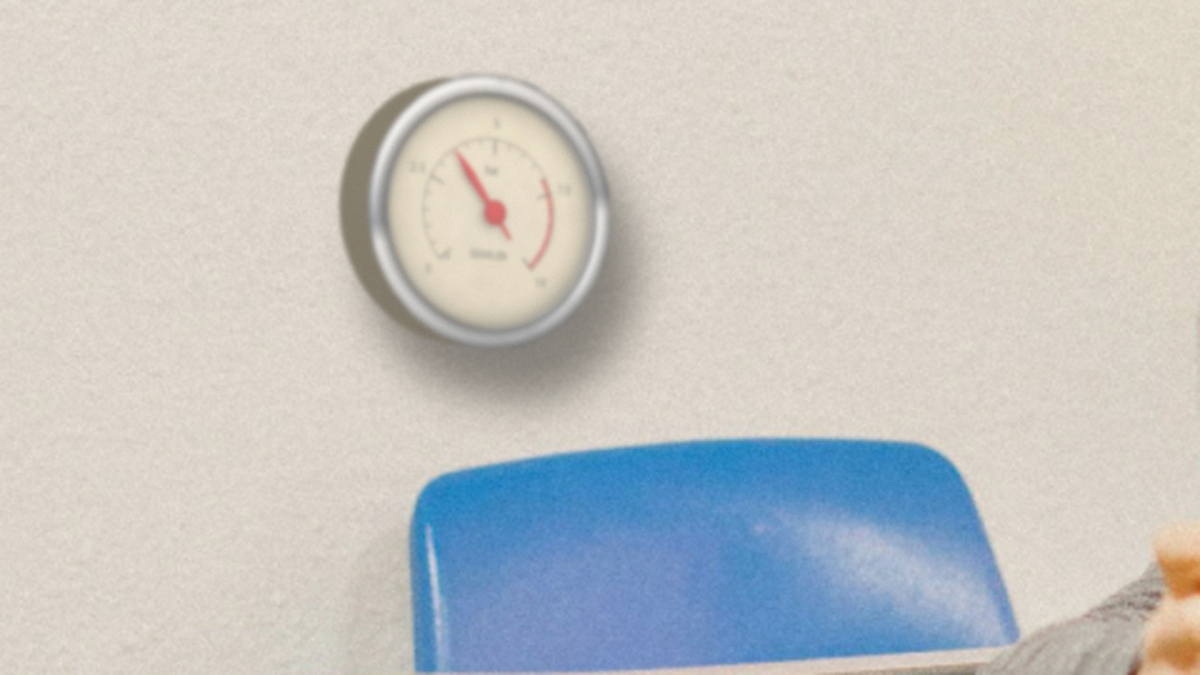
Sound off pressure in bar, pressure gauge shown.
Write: 3.5 bar
